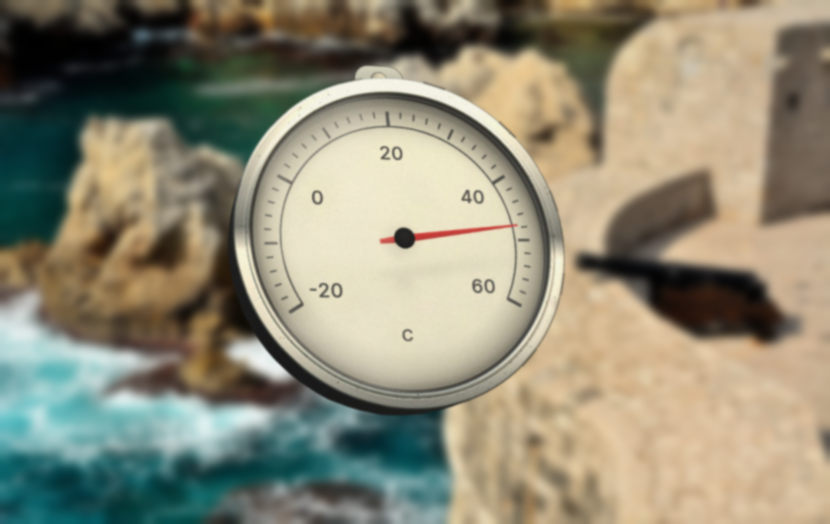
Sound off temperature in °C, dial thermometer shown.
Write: 48 °C
